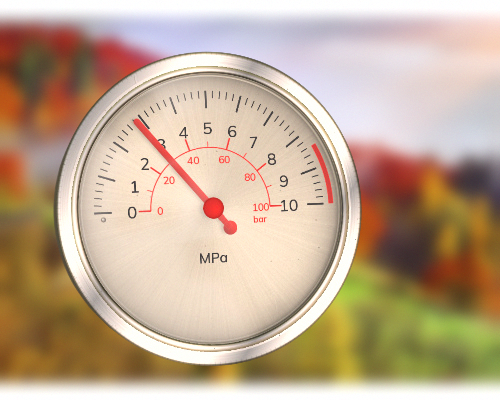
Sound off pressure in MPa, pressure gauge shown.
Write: 2.8 MPa
